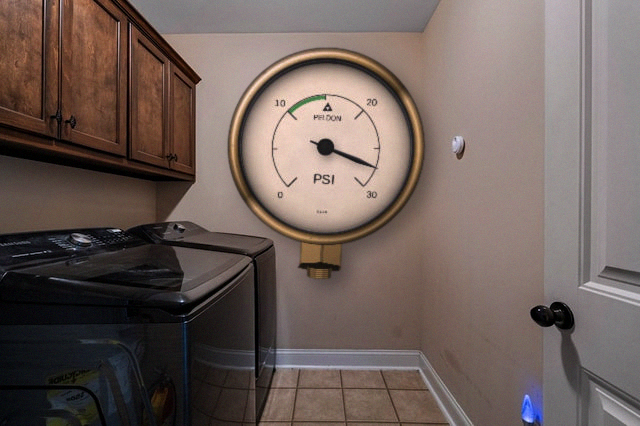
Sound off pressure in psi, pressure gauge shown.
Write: 27.5 psi
